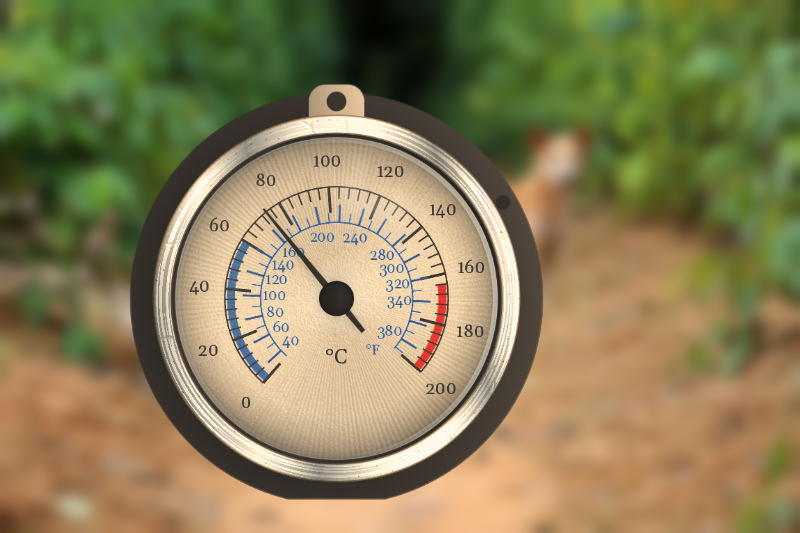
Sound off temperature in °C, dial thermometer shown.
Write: 74 °C
